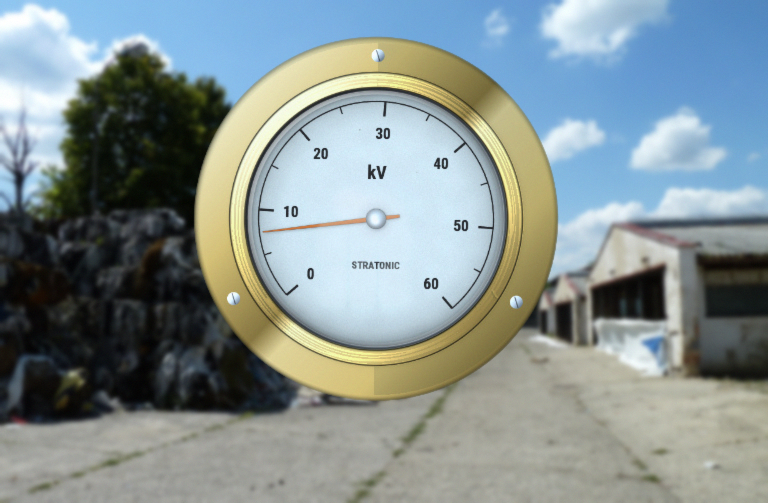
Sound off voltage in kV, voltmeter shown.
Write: 7.5 kV
